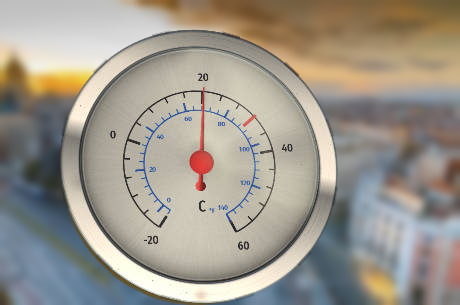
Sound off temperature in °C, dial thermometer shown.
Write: 20 °C
